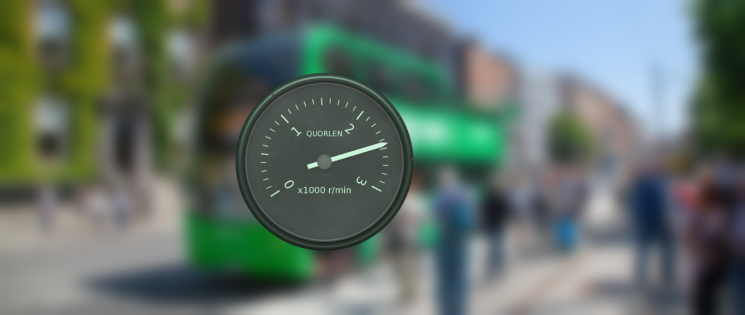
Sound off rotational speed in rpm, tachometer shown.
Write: 2450 rpm
